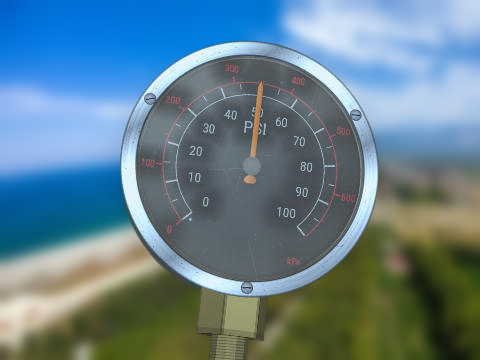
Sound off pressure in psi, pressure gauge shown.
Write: 50 psi
